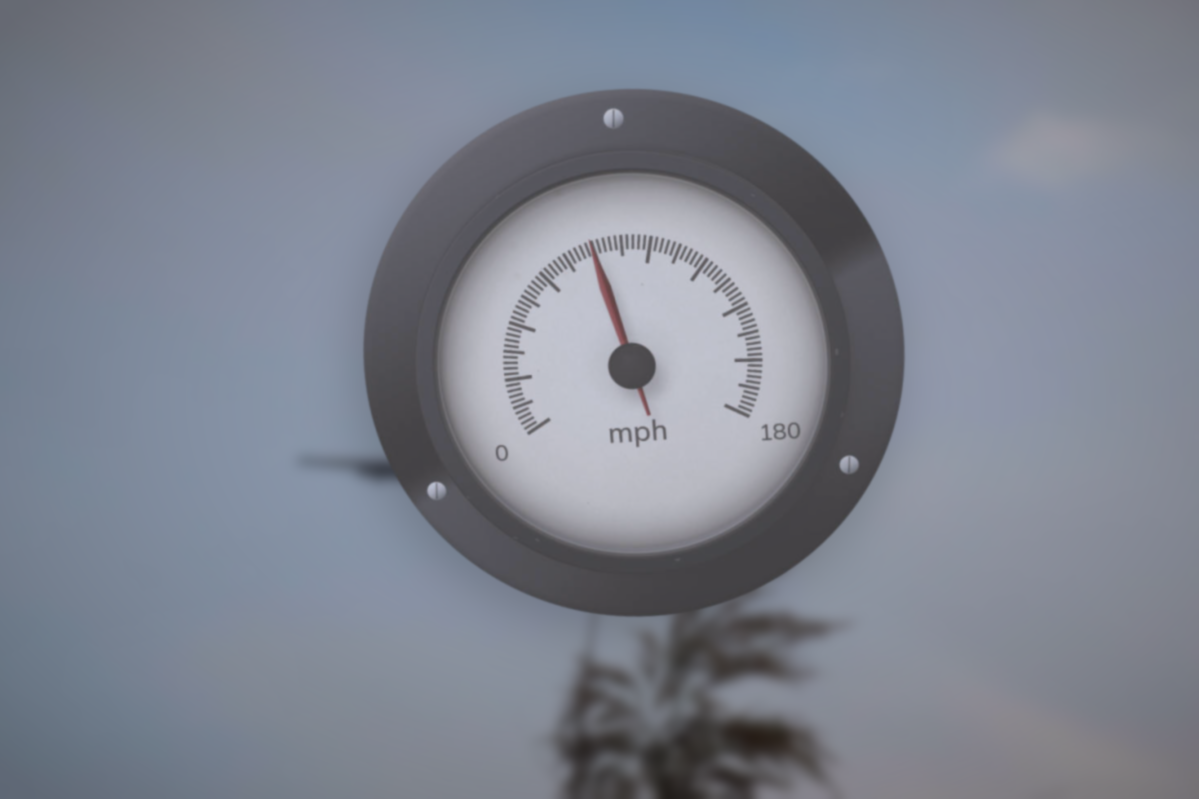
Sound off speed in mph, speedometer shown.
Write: 80 mph
